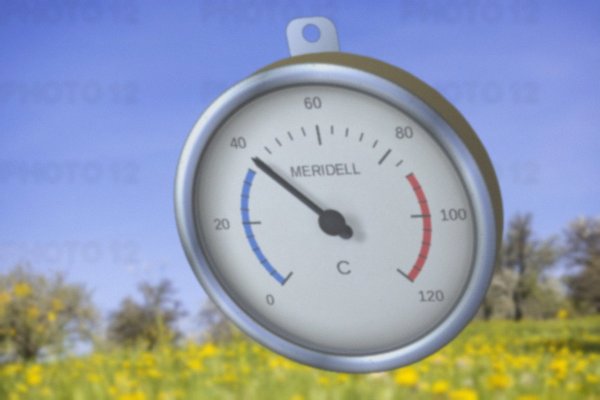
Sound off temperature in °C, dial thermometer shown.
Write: 40 °C
